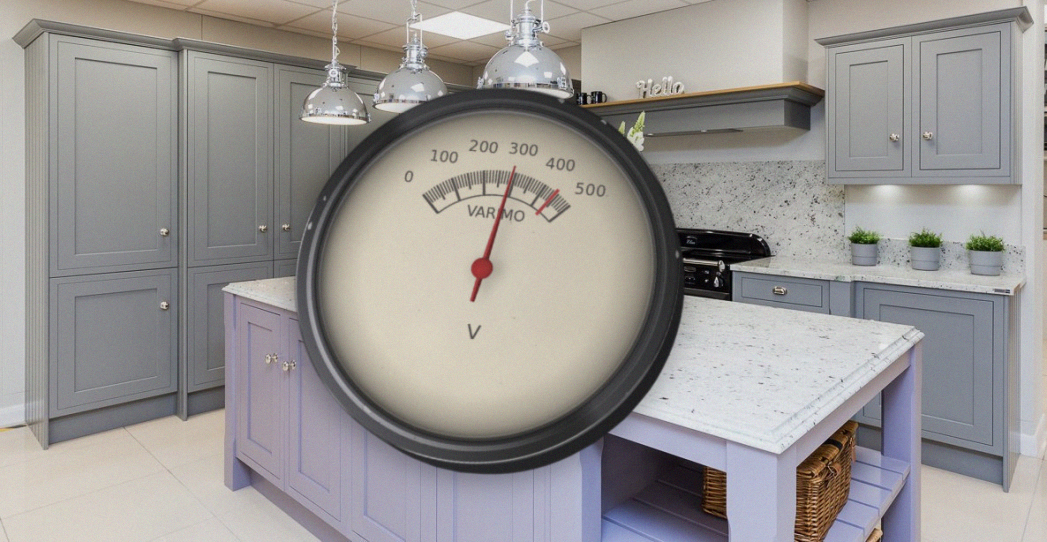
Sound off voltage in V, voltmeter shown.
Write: 300 V
